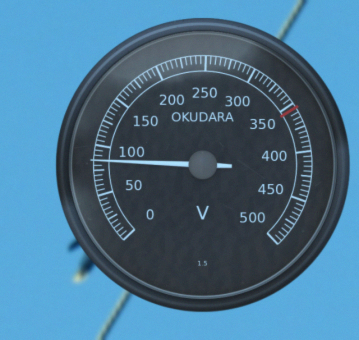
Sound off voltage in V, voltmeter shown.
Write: 85 V
